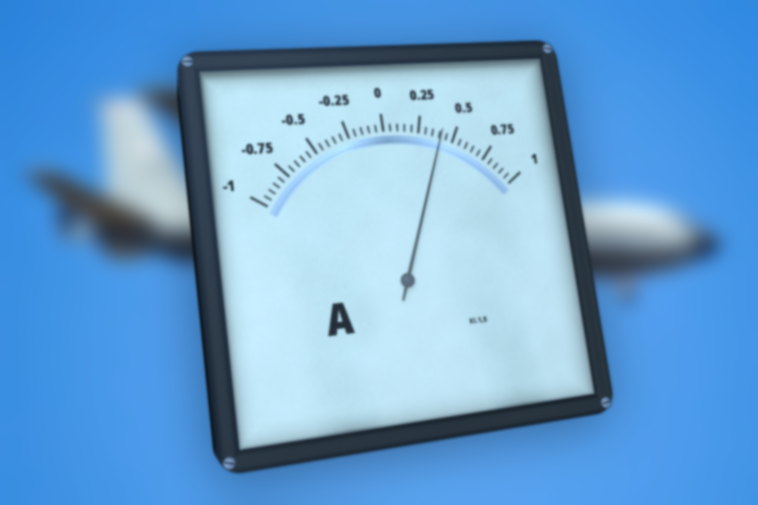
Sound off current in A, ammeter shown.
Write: 0.4 A
